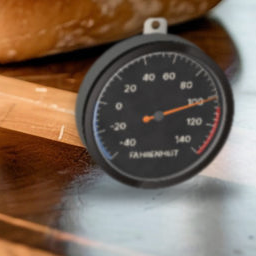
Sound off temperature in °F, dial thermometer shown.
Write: 100 °F
